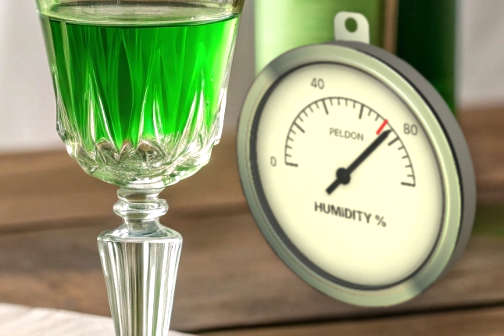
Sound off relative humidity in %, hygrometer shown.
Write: 76 %
